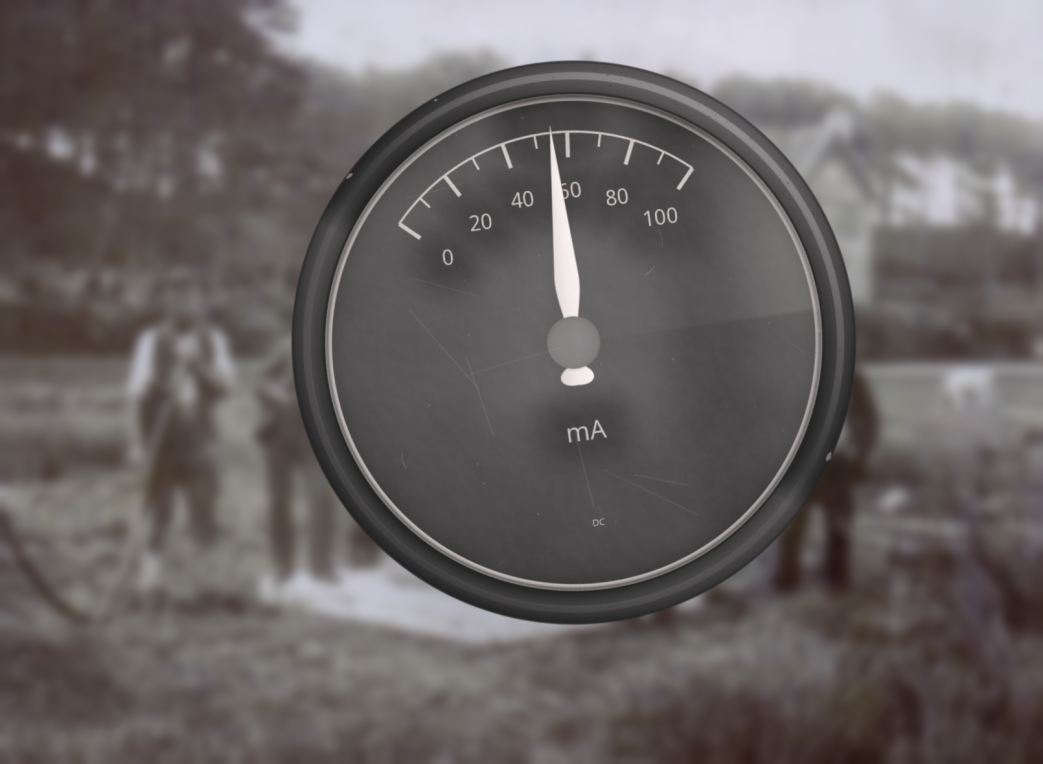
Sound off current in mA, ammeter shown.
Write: 55 mA
